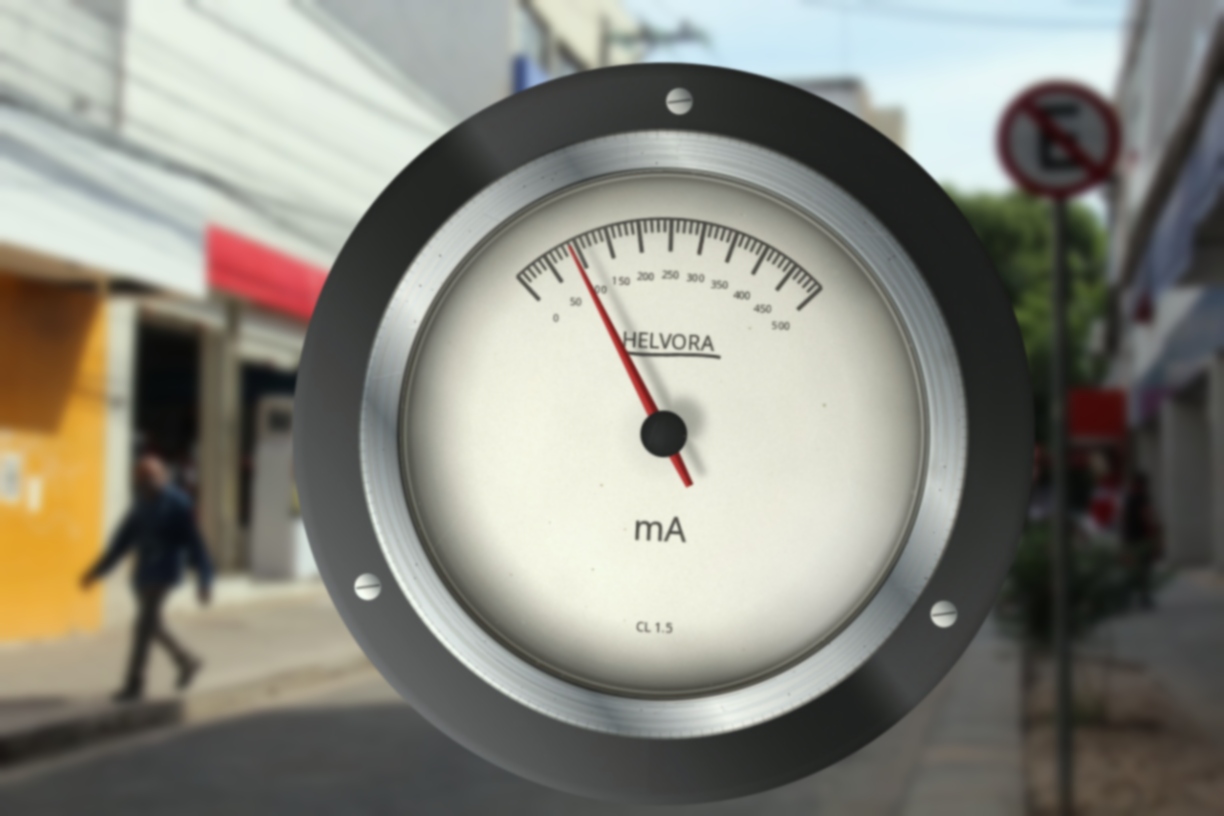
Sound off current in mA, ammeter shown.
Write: 90 mA
